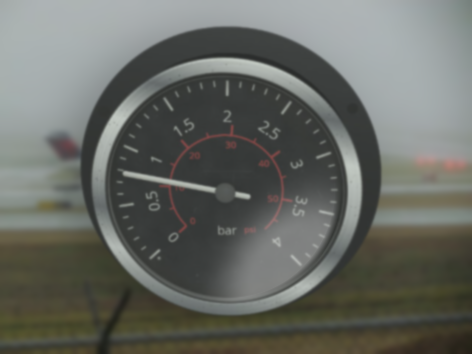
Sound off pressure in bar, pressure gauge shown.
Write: 0.8 bar
